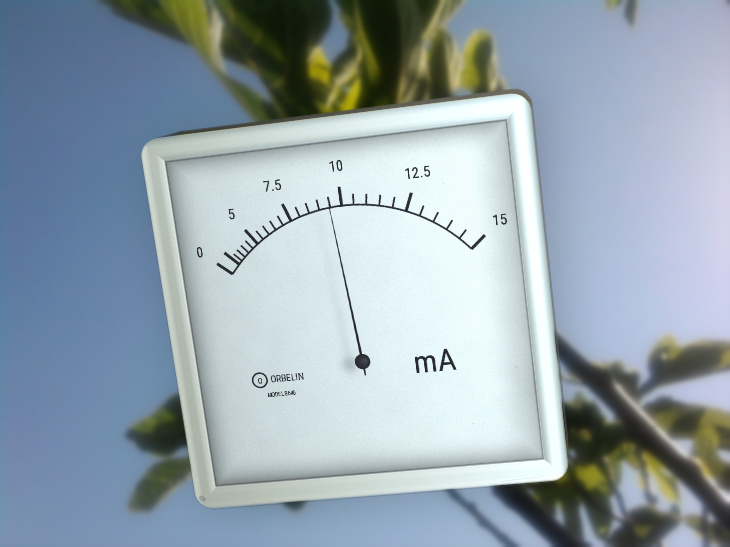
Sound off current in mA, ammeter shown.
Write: 9.5 mA
